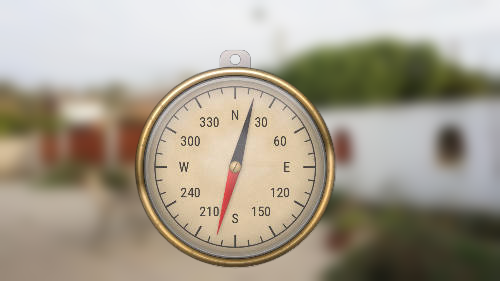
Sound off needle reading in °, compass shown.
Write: 195 °
